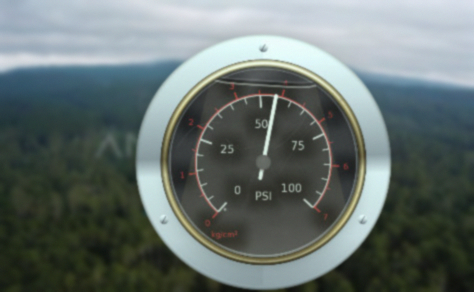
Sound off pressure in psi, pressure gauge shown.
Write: 55 psi
